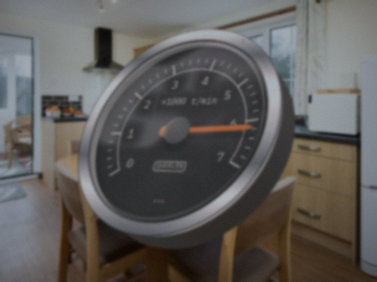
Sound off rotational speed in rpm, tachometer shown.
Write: 6200 rpm
